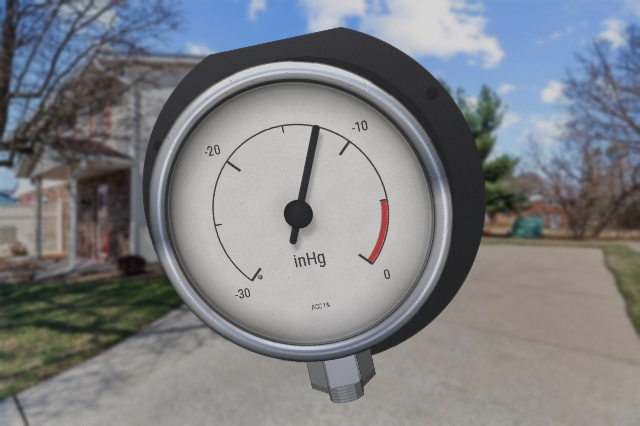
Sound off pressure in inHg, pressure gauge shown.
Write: -12.5 inHg
